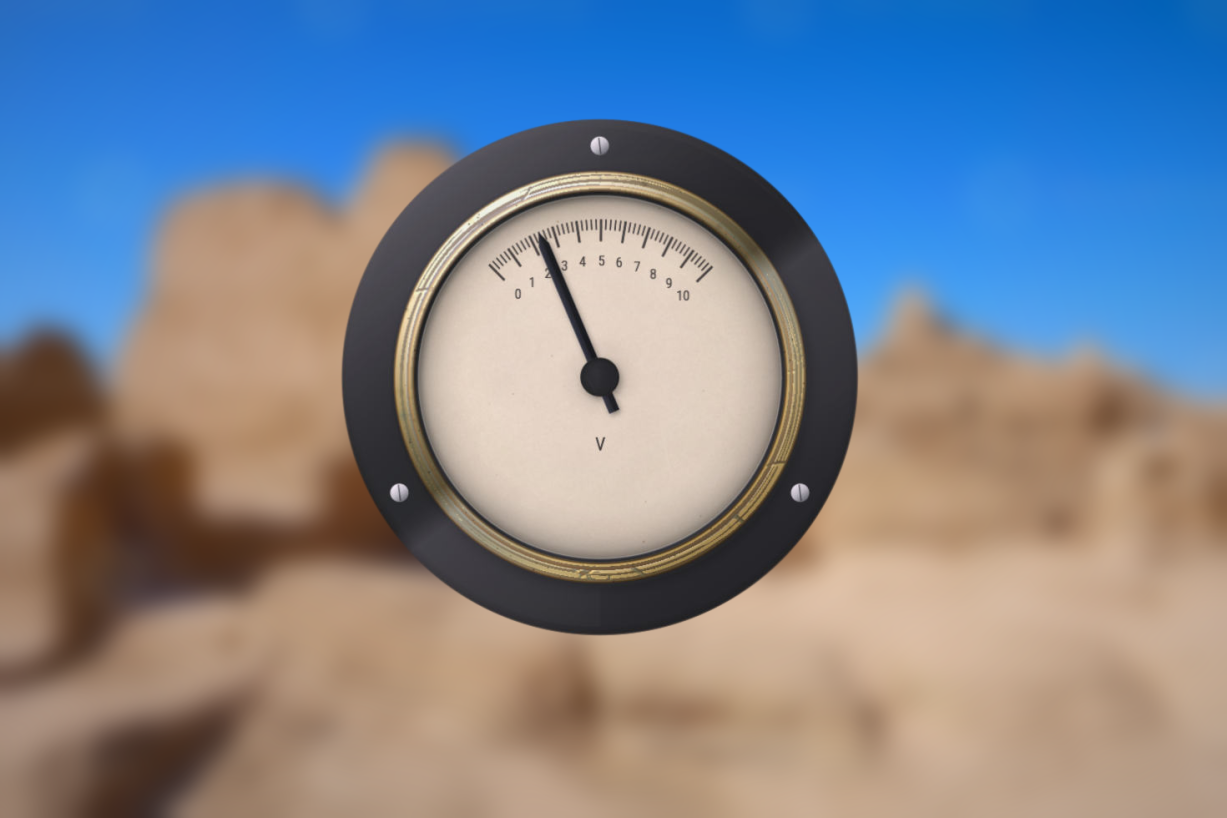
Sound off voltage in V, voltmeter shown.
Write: 2.4 V
